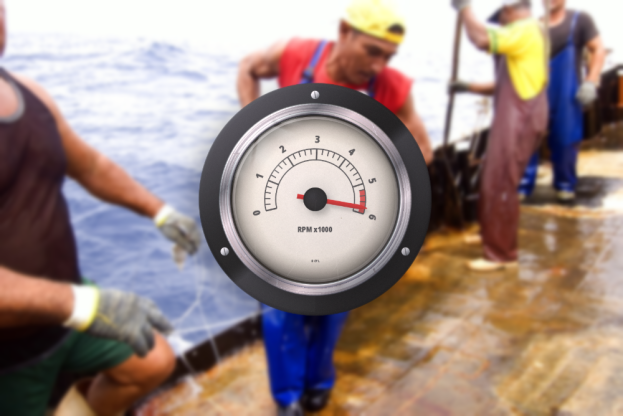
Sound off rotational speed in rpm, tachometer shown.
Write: 5800 rpm
